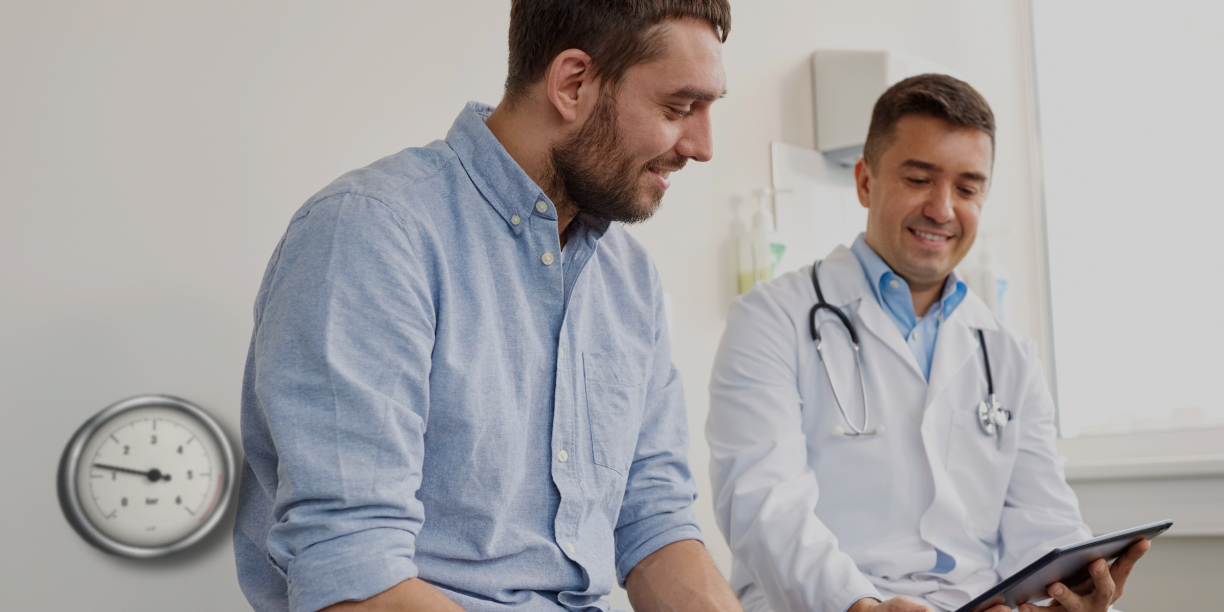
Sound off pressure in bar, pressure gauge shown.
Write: 1.25 bar
